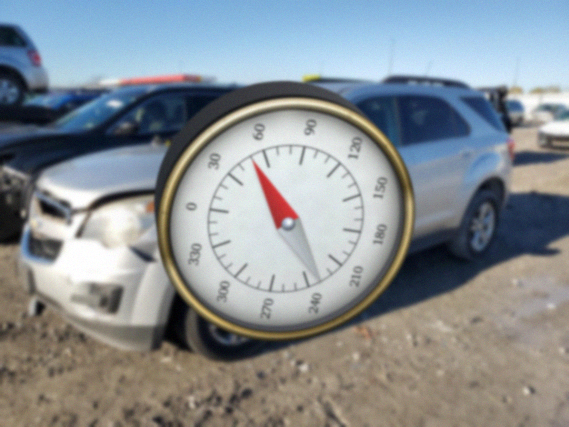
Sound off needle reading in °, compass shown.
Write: 50 °
